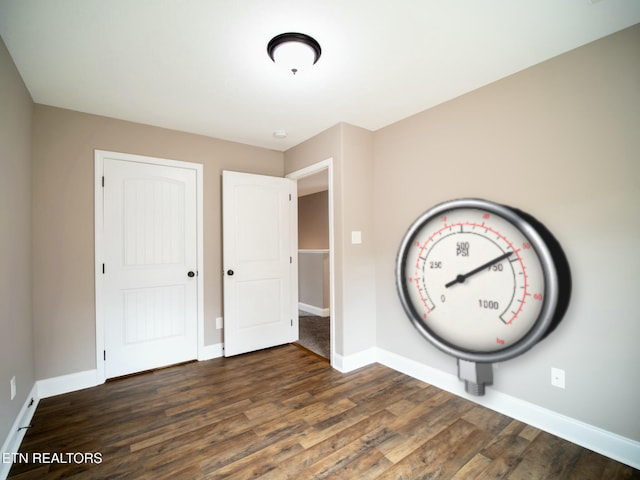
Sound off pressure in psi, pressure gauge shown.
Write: 725 psi
